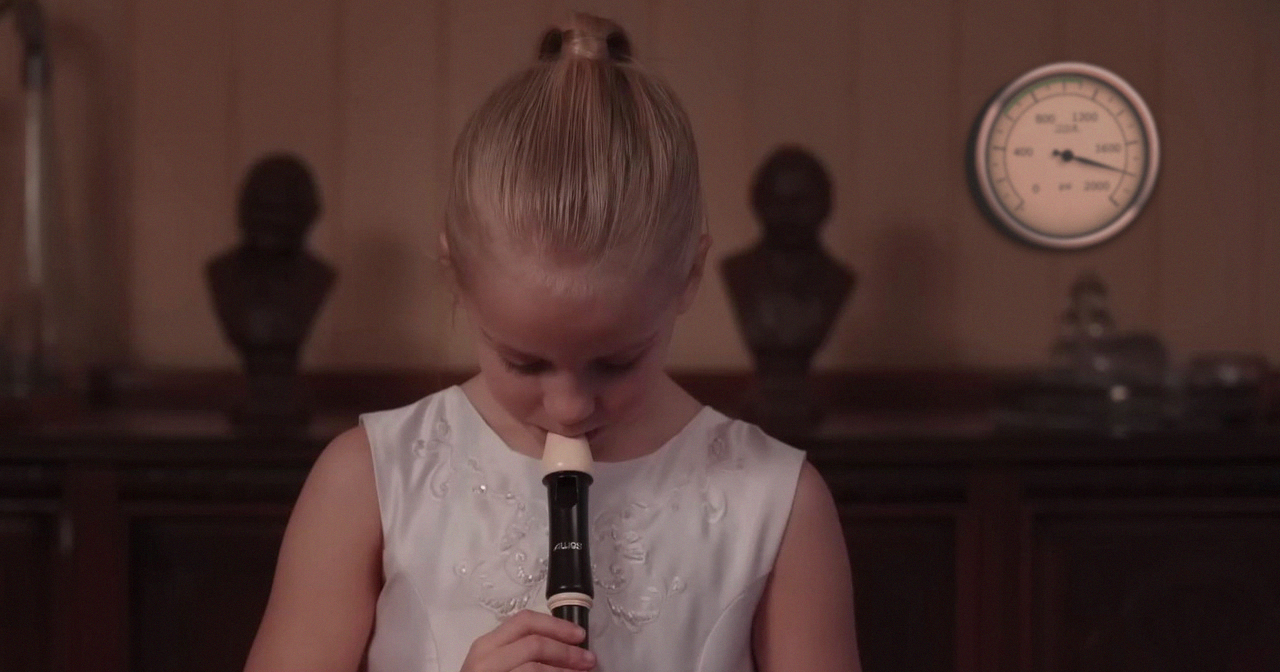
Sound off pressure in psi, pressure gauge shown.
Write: 1800 psi
